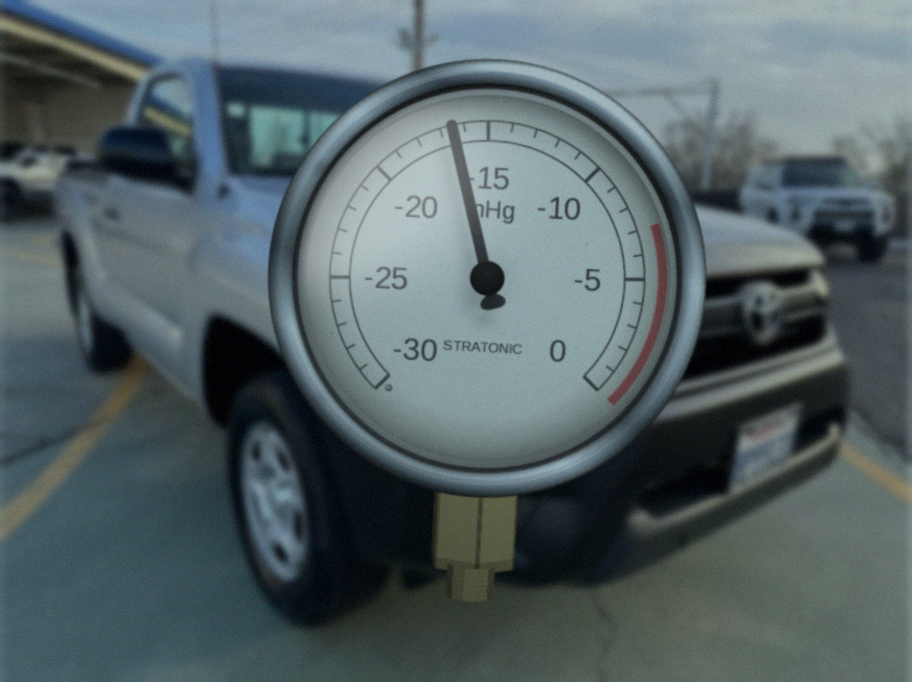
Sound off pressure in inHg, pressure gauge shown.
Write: -16.5 inHg
